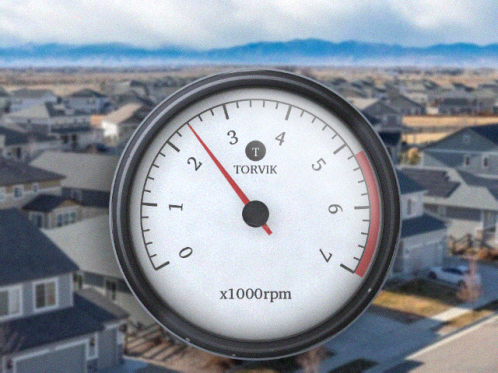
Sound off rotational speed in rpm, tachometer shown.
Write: 2400 rpm
